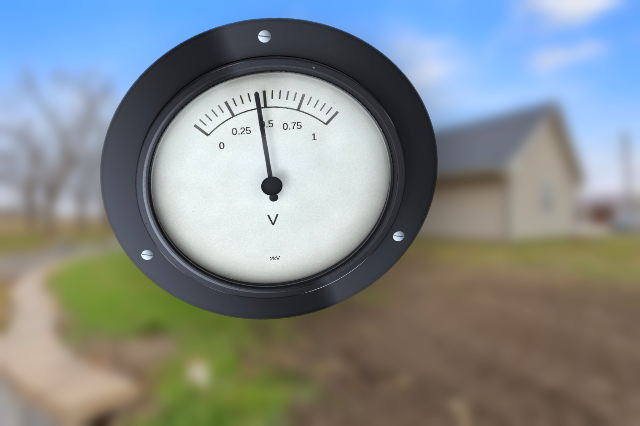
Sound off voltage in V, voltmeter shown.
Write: 0.45 V
